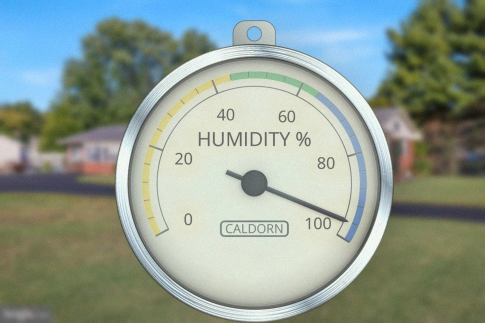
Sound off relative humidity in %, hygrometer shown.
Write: 96 %
